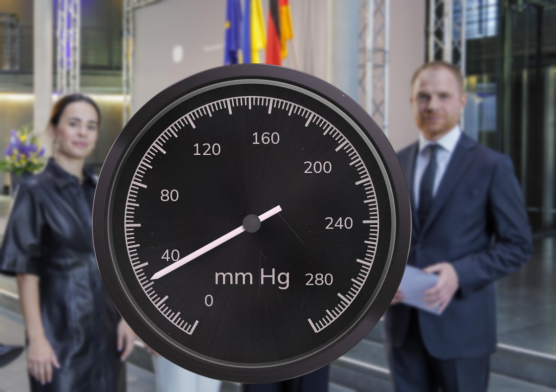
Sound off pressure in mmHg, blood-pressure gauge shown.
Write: 32 mmHg
